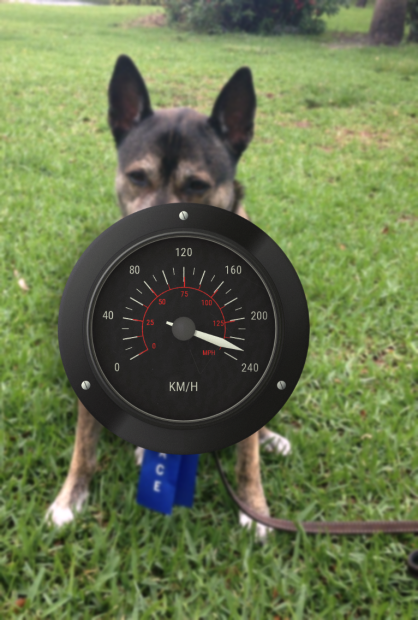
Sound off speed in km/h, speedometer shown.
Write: 230 km/h
